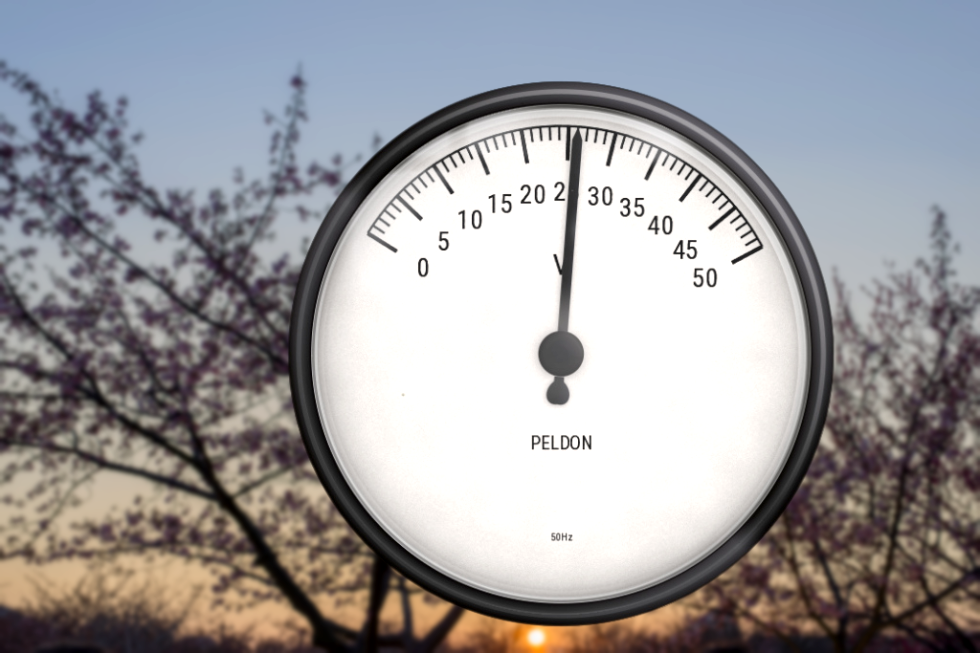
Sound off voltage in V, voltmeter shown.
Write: 26 V
